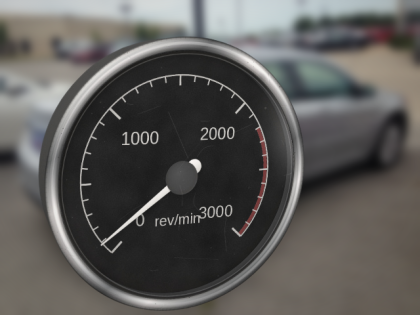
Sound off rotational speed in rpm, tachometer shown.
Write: 100 rpm
